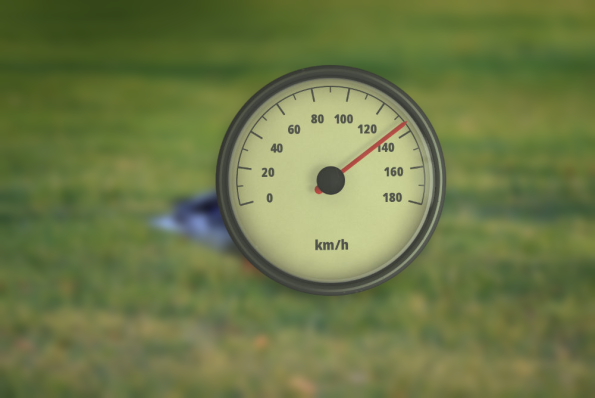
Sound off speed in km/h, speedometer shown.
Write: 135 km/h
